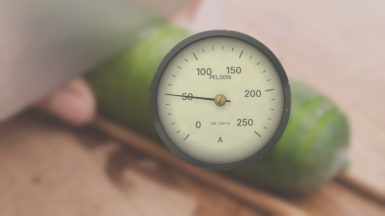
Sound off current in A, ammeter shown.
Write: 50 A
